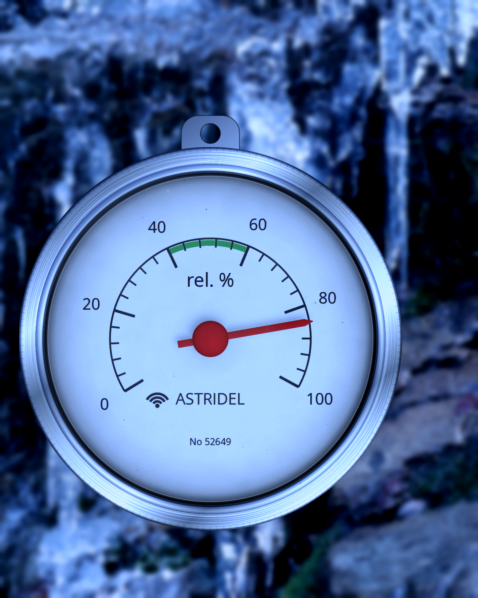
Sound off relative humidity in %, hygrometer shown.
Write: 84 %
